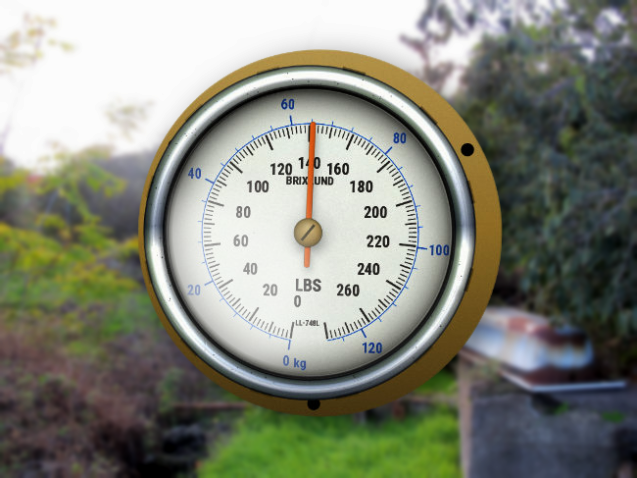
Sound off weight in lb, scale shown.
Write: 142 lb
